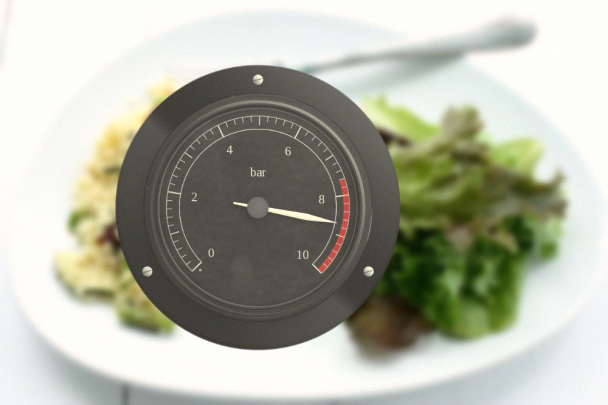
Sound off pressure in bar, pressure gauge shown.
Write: 8.7 bar
